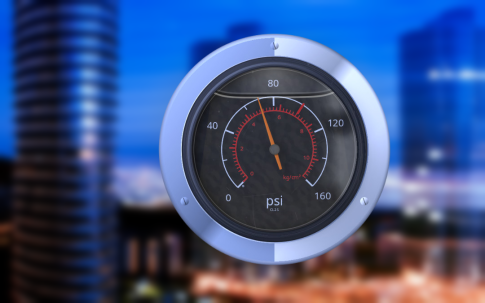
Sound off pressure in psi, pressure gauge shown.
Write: 70 psi
